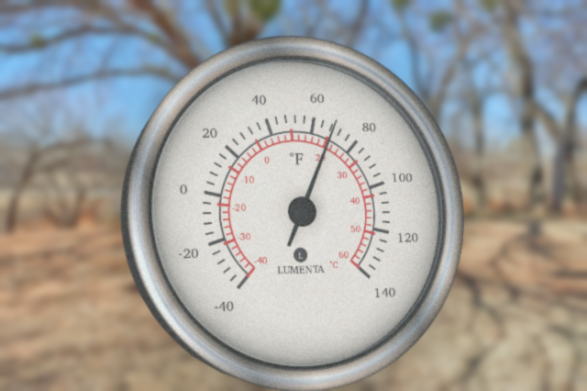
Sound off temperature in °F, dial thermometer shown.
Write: 68 °F
